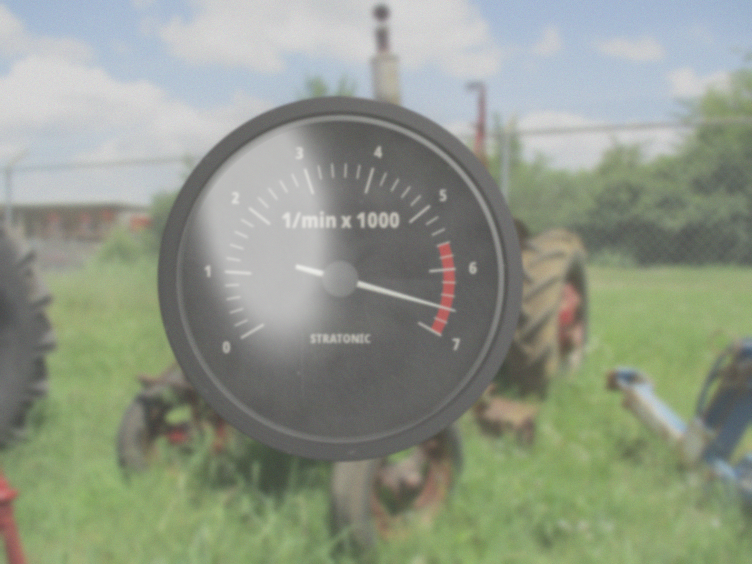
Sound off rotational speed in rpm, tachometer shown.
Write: 6600 rpm
